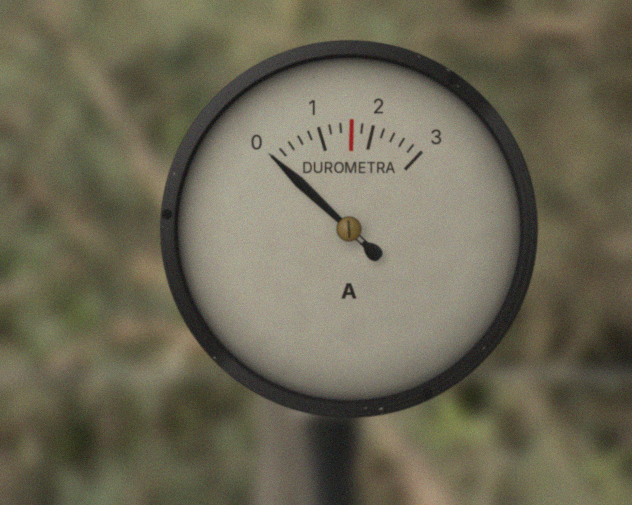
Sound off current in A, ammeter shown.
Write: 0 A
